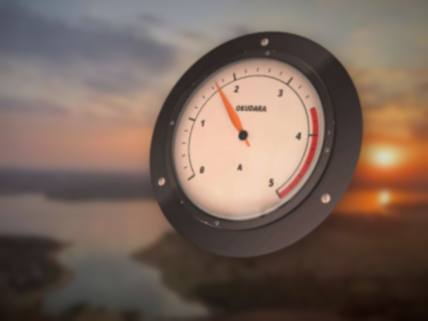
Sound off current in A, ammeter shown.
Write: 1.7 A
